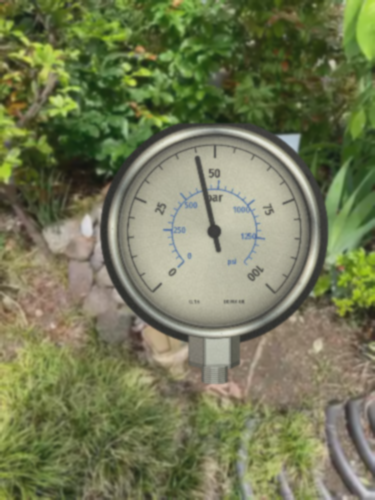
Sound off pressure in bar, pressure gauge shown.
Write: 45 bar
